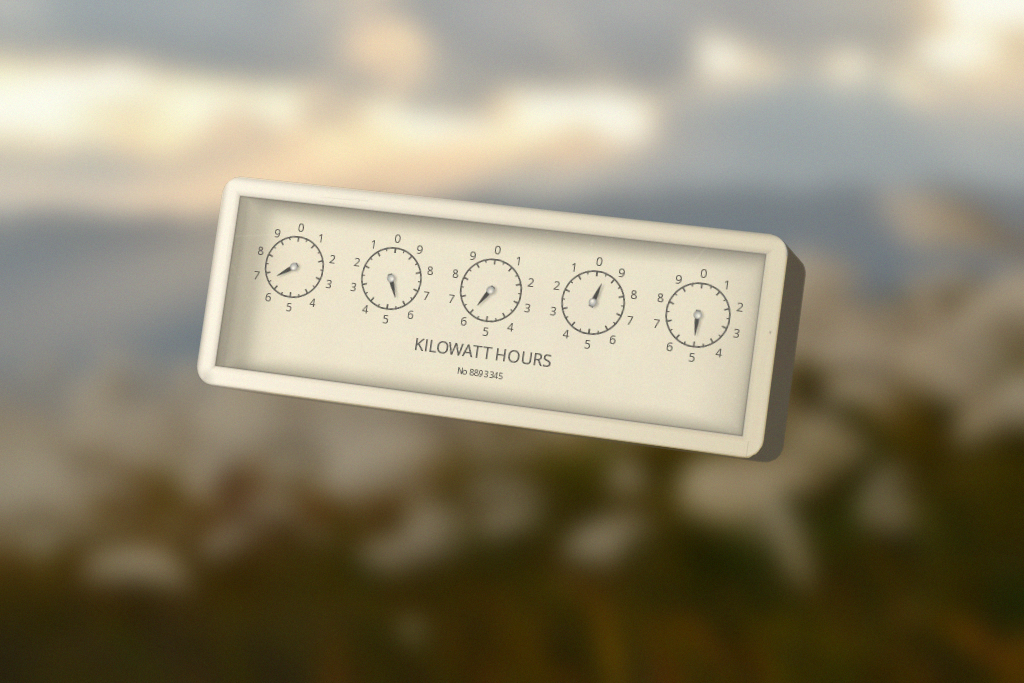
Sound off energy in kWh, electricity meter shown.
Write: 65595 kWh
